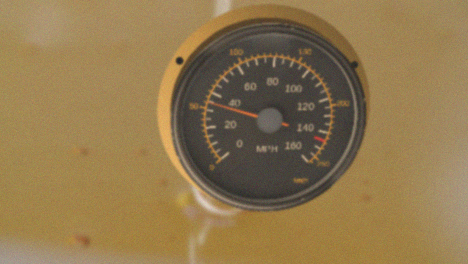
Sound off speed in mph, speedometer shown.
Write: 35 mph
